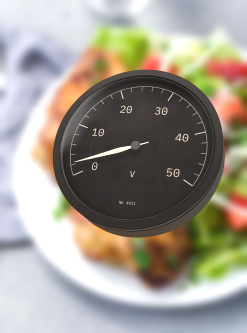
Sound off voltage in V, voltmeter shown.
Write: 2 V
